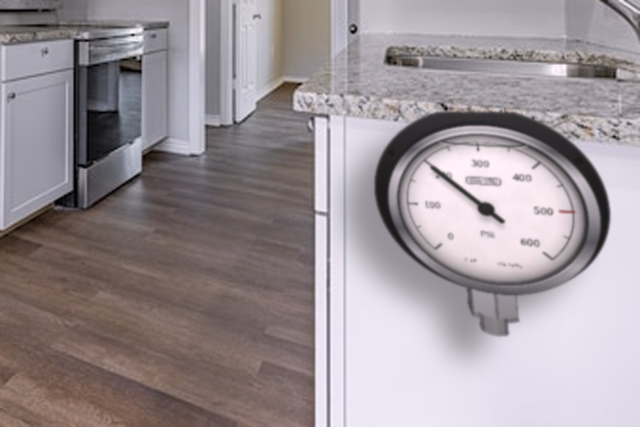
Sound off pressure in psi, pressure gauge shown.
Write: 200 psi
